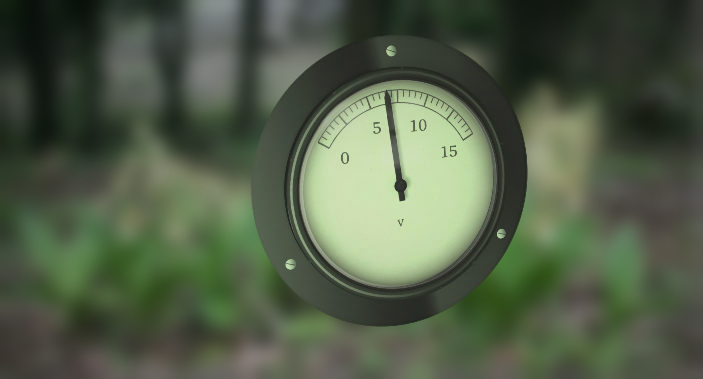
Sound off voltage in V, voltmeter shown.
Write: 6.5 V
